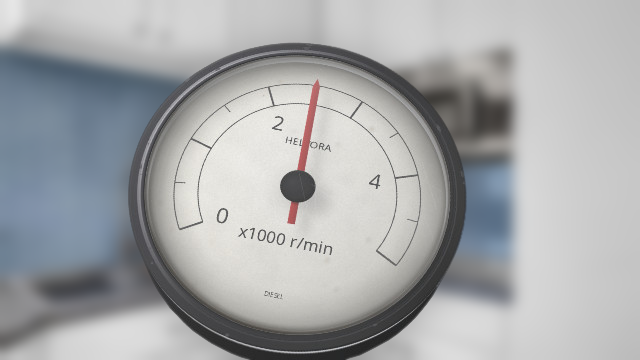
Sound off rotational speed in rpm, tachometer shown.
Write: 2500 rpm
